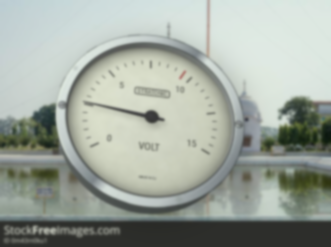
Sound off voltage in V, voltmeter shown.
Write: 2.5 V
